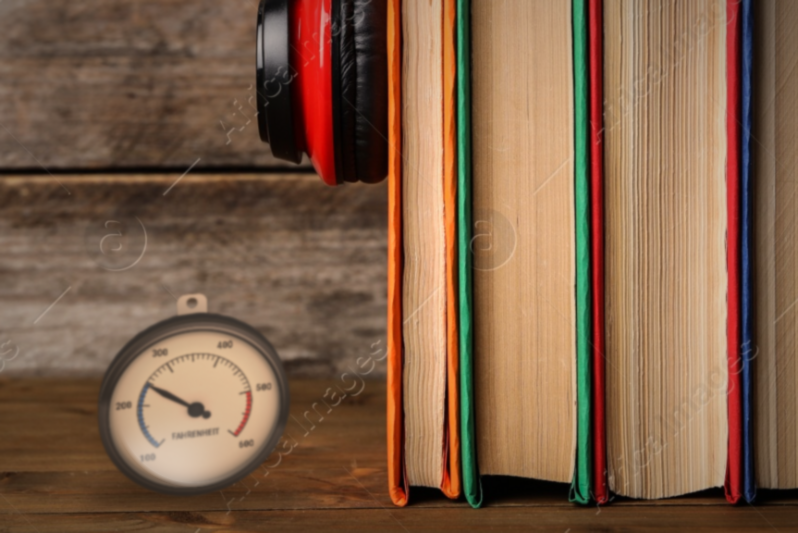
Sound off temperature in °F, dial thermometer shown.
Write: 250 °F
